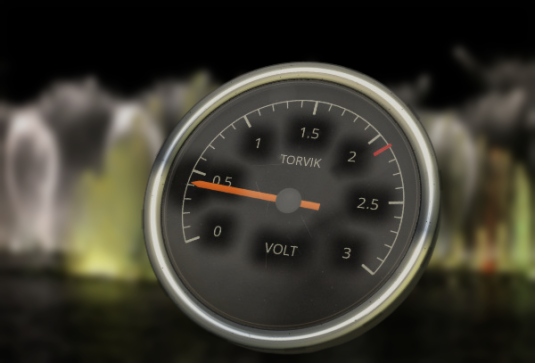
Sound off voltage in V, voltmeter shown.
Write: 0.4 V
